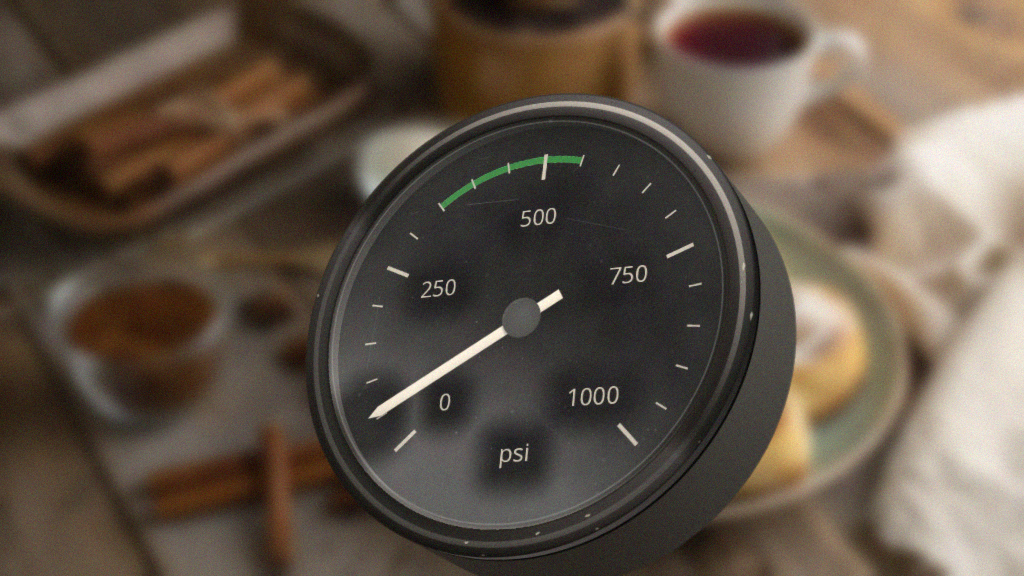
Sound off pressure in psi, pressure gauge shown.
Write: 50 psi
